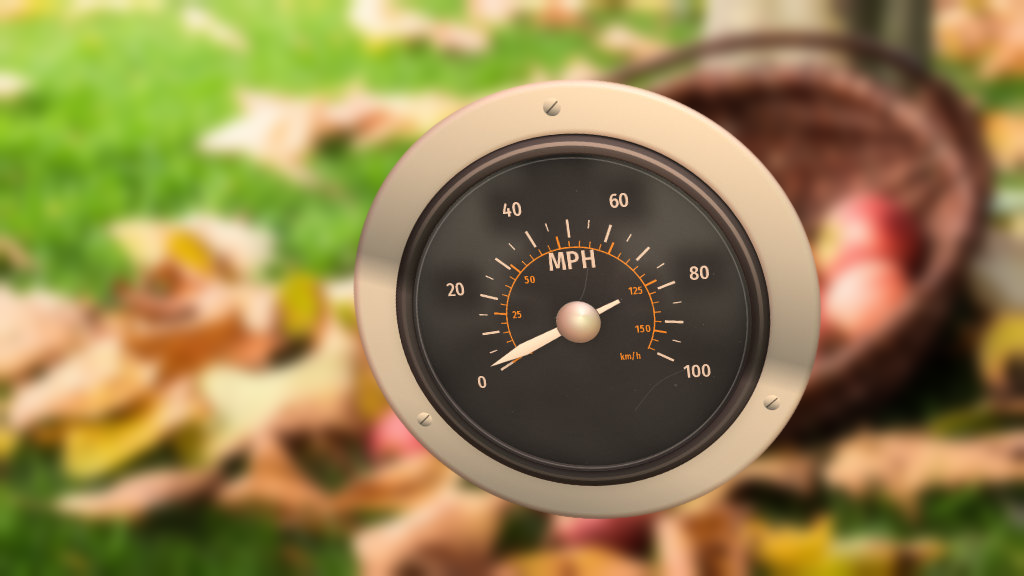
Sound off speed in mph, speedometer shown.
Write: 2.5 mph
